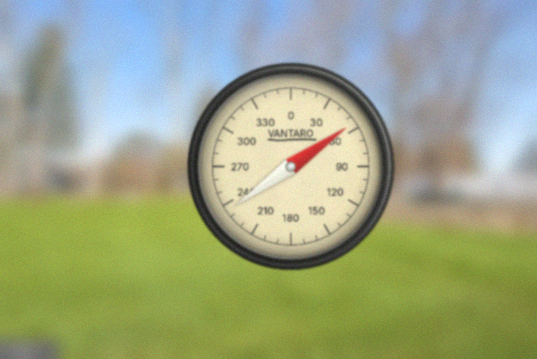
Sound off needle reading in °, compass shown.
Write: 55 °
